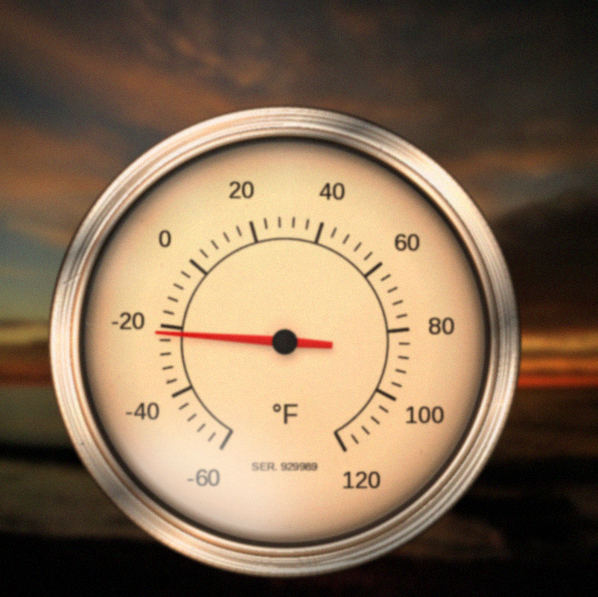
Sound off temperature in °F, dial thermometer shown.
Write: -22 °F
